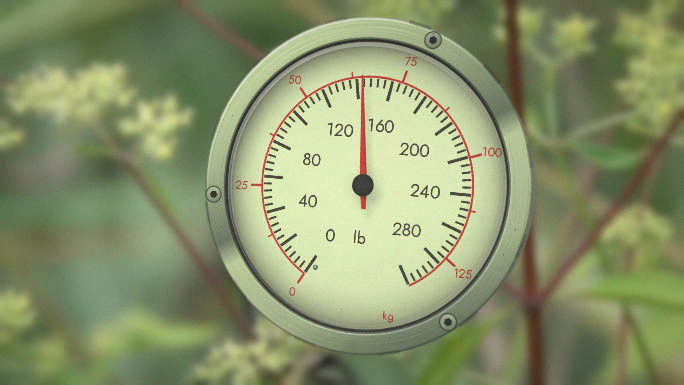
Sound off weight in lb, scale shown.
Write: 144 lb
